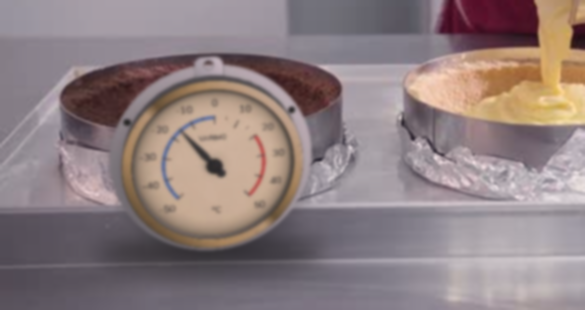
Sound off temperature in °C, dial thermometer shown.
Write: -15 °C
